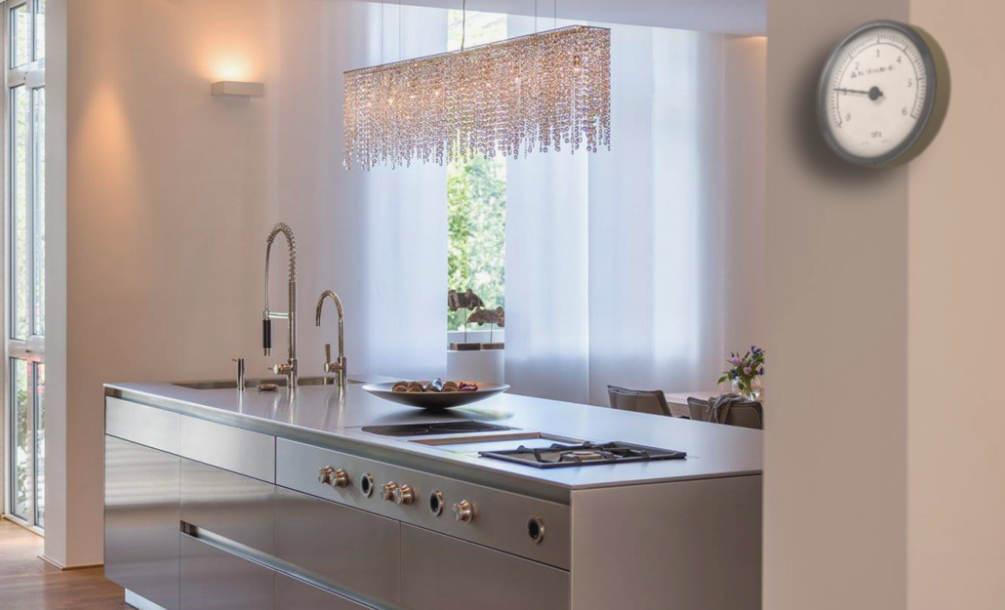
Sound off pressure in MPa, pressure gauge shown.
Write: 1 MPa
